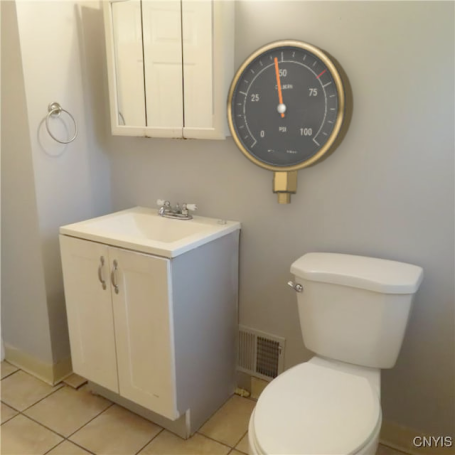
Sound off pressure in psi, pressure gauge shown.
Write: 47.5 psi
